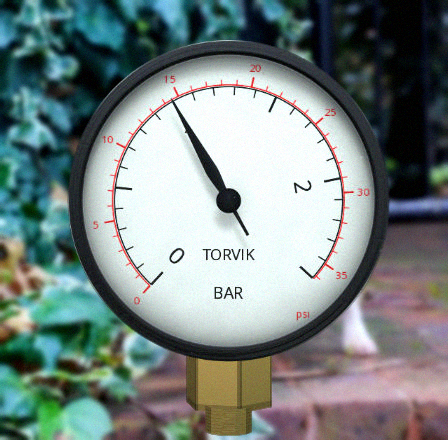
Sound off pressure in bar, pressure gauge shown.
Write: 1 bar
